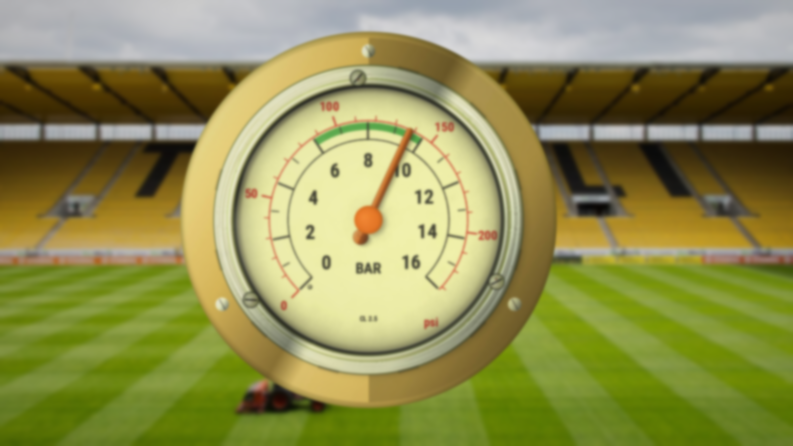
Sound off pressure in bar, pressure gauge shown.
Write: 9.5 bar
